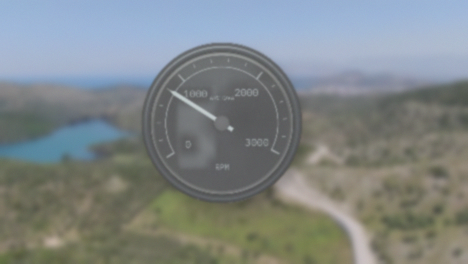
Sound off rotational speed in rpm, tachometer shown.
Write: 800 rpm
